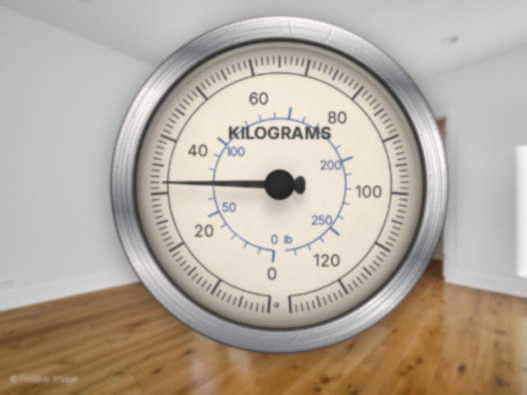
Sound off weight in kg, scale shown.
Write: 32 kg
